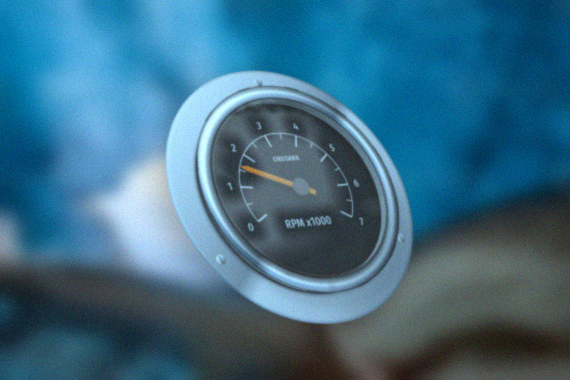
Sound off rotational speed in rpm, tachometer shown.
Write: 1500 rpm
